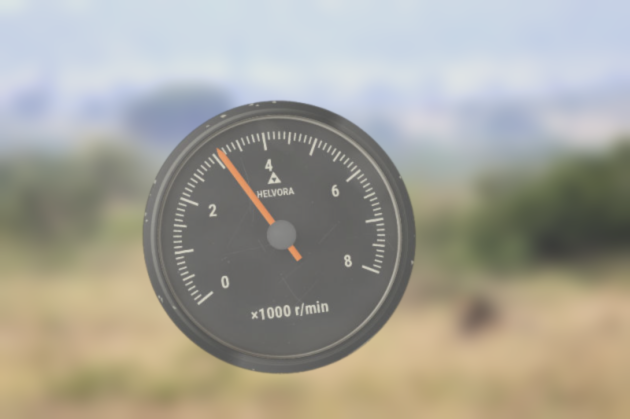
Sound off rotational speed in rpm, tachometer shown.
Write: 3100 rpm
